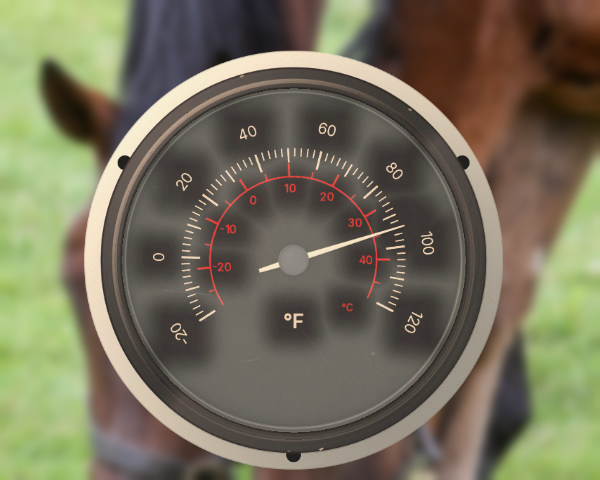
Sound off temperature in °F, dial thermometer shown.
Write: 94 °F
